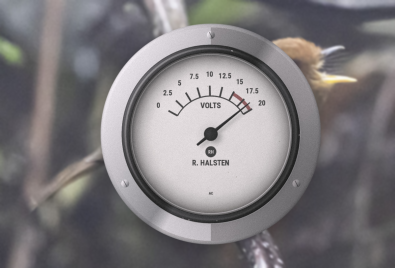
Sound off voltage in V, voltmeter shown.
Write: 18.75 V
